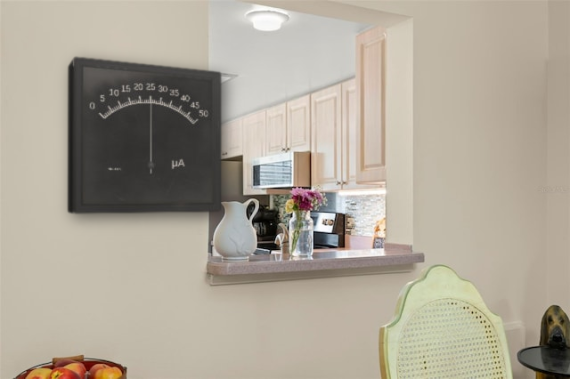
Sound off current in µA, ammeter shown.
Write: 25 µA
